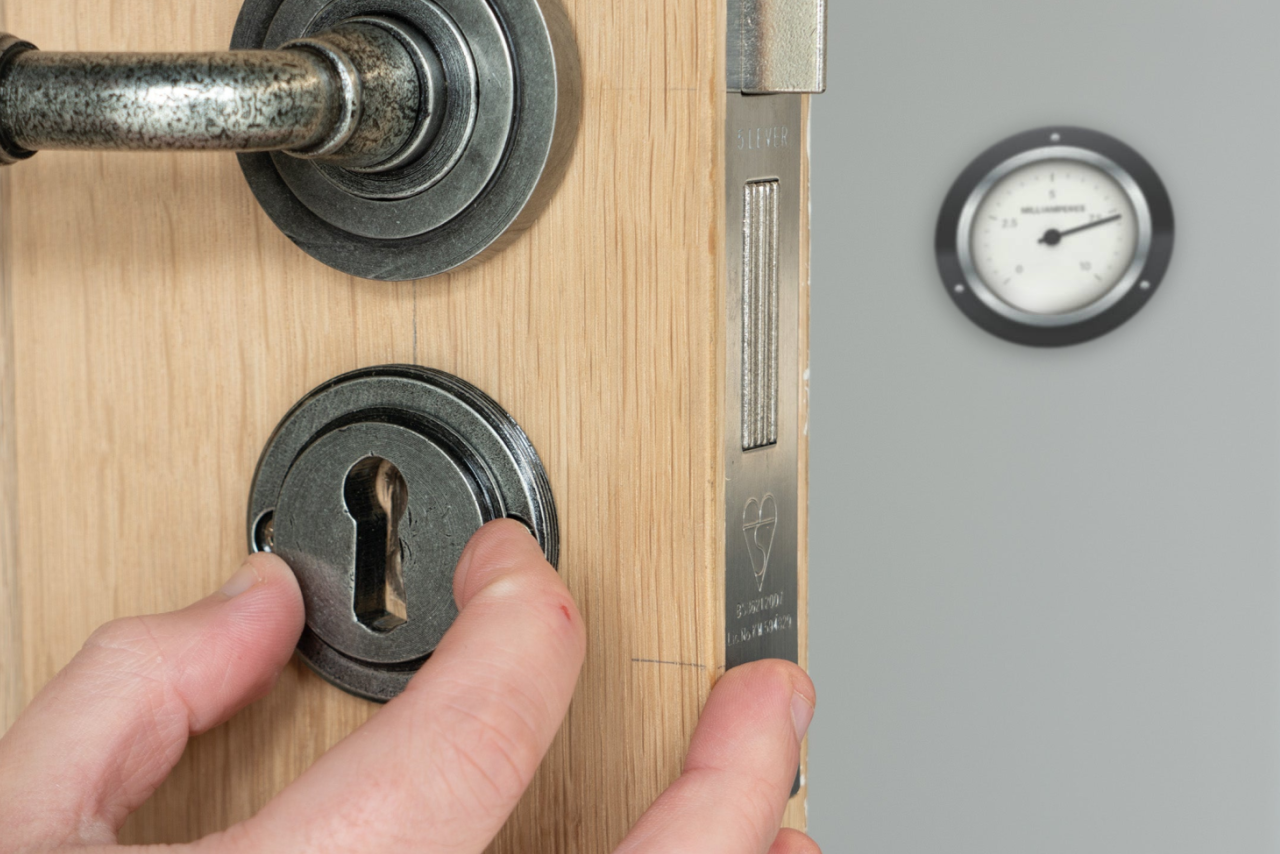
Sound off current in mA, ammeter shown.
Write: 7.75 mA
